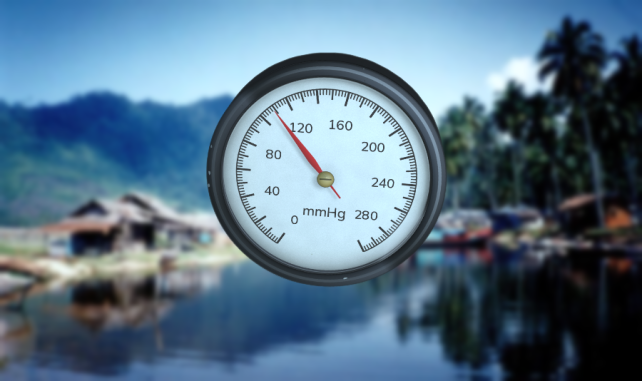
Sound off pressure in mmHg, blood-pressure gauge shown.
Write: 110 mmHg
